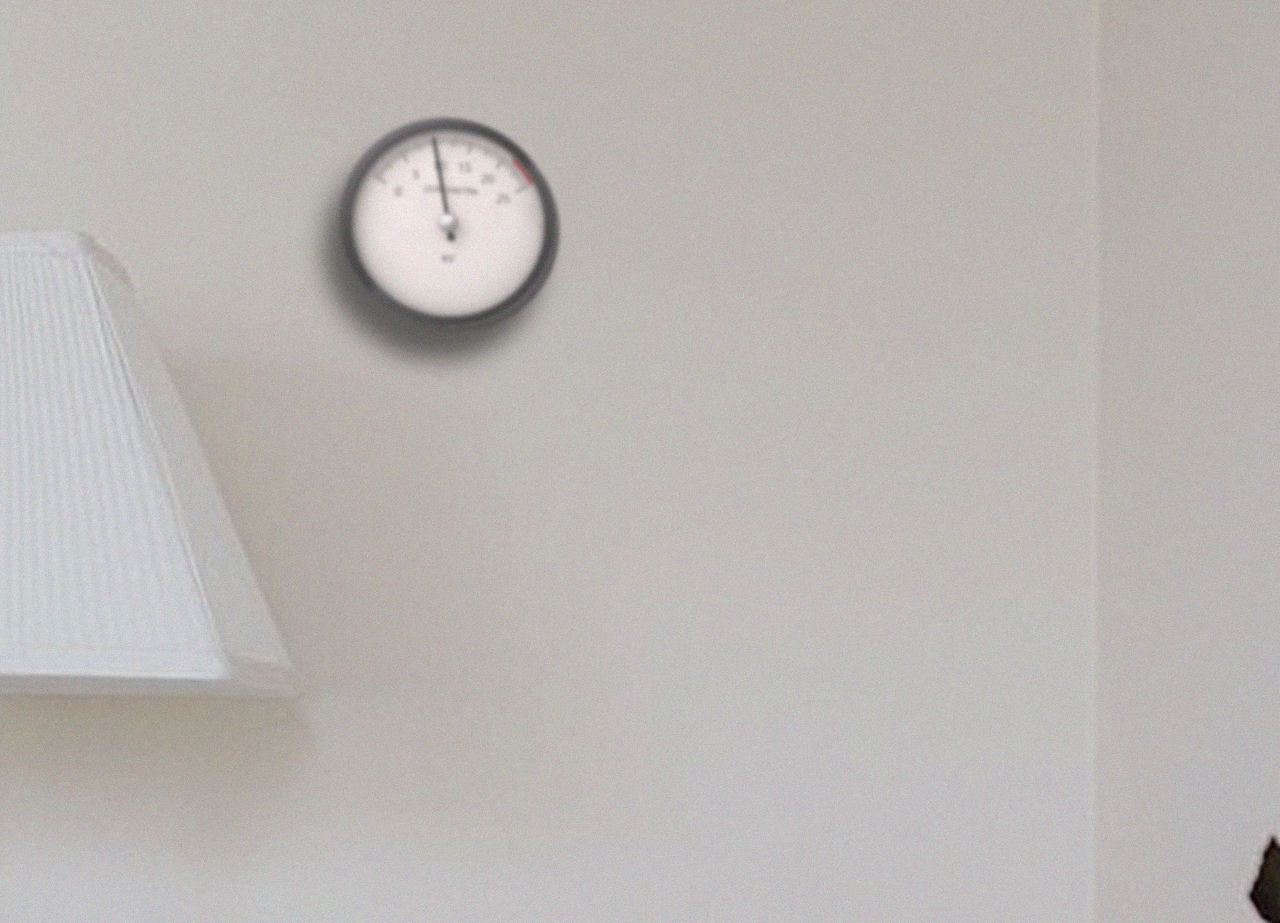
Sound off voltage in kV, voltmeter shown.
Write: 10 kV
